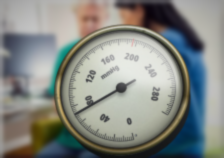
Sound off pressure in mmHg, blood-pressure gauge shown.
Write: 70 mmHg
